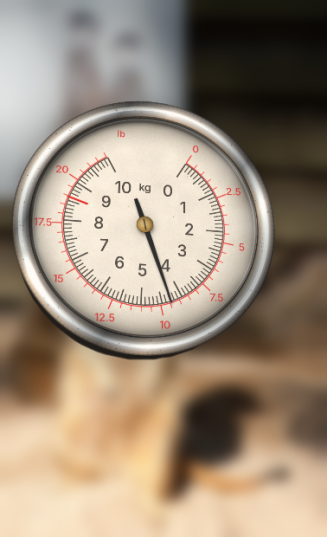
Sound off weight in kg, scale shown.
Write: 4.3 kg
